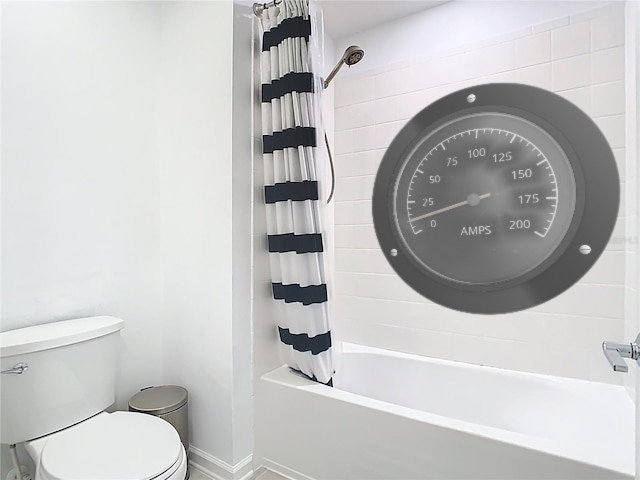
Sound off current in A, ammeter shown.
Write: 10 A
